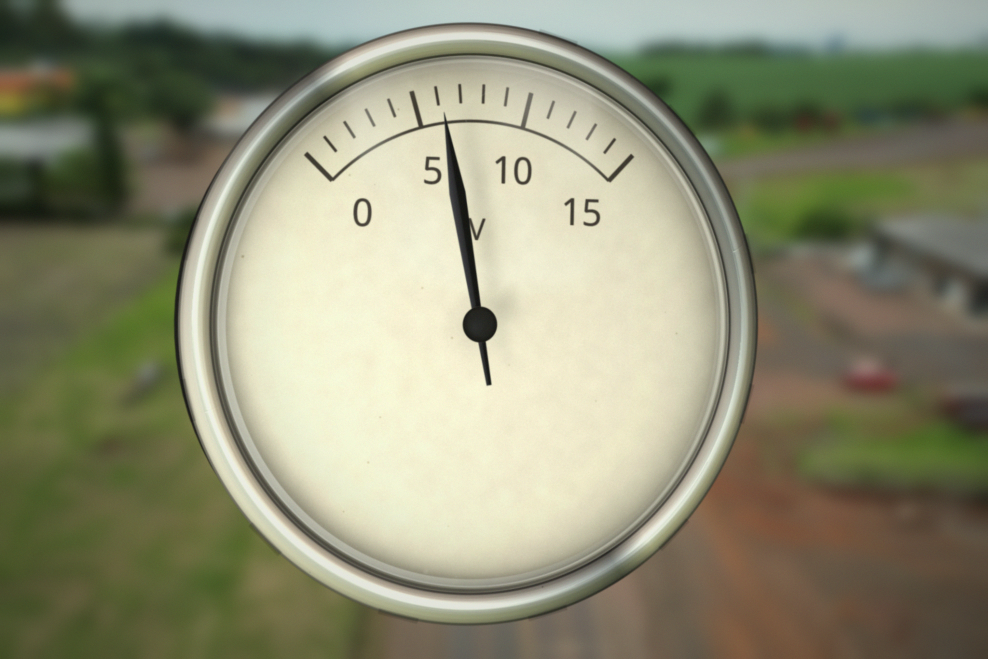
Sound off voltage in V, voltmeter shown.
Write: 6 V
